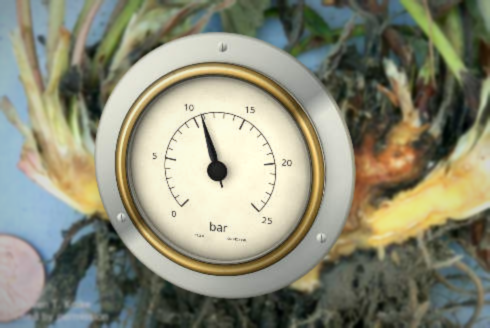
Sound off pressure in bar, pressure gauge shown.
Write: 11 bar
